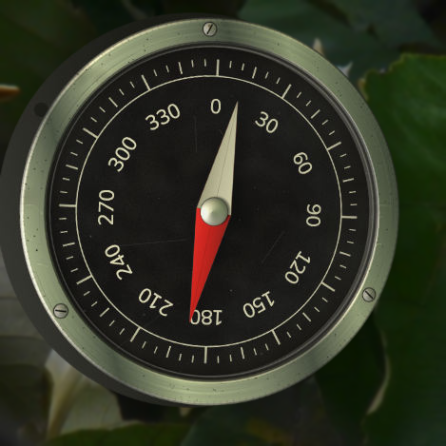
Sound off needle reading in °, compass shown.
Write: 190 °
